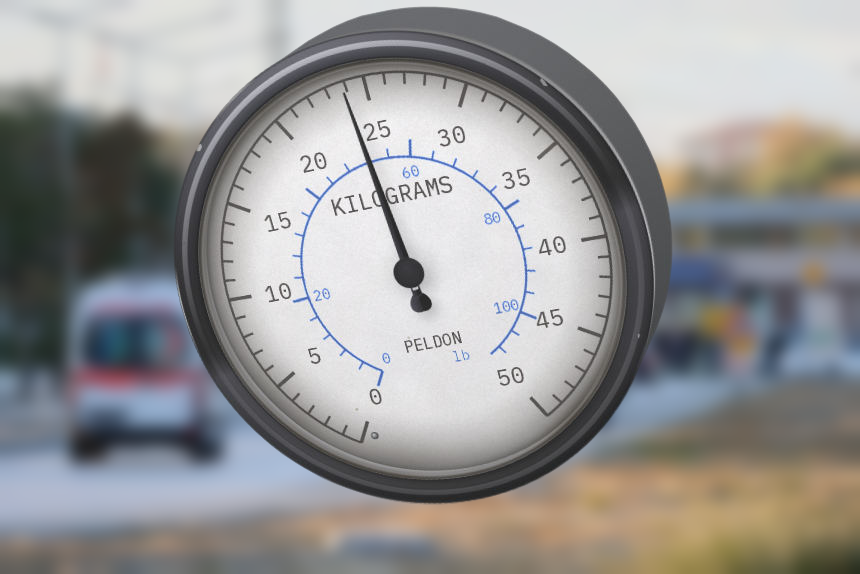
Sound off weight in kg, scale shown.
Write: 24 kg
